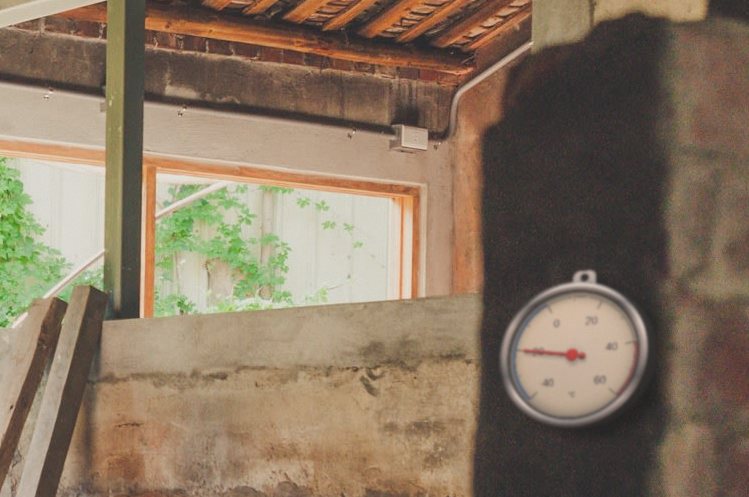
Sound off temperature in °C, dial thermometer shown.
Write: -20 °C
